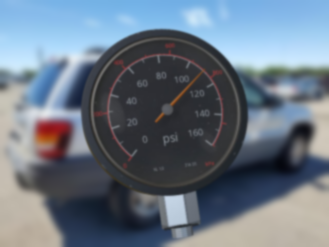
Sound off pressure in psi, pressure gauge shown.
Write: 110 psi
